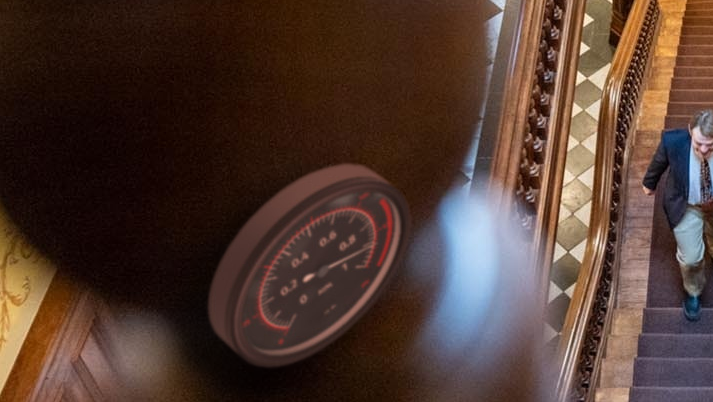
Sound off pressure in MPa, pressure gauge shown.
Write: 0.9 MPa
